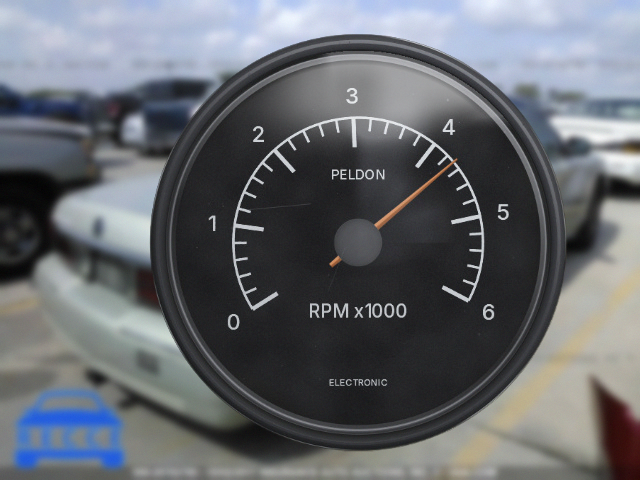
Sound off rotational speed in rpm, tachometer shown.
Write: 4300 rpm
